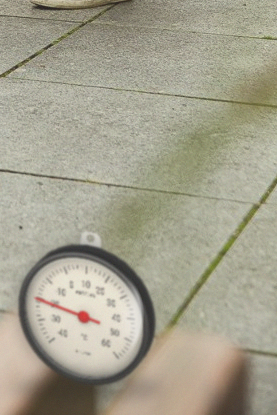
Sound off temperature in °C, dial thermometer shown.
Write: -20 °C
